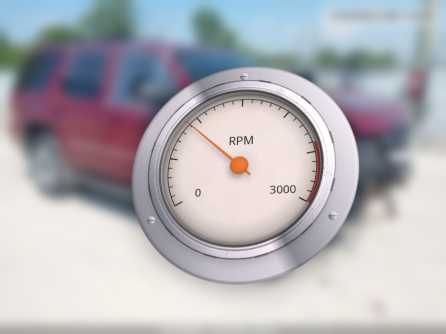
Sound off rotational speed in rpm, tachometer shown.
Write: 900 rpm
